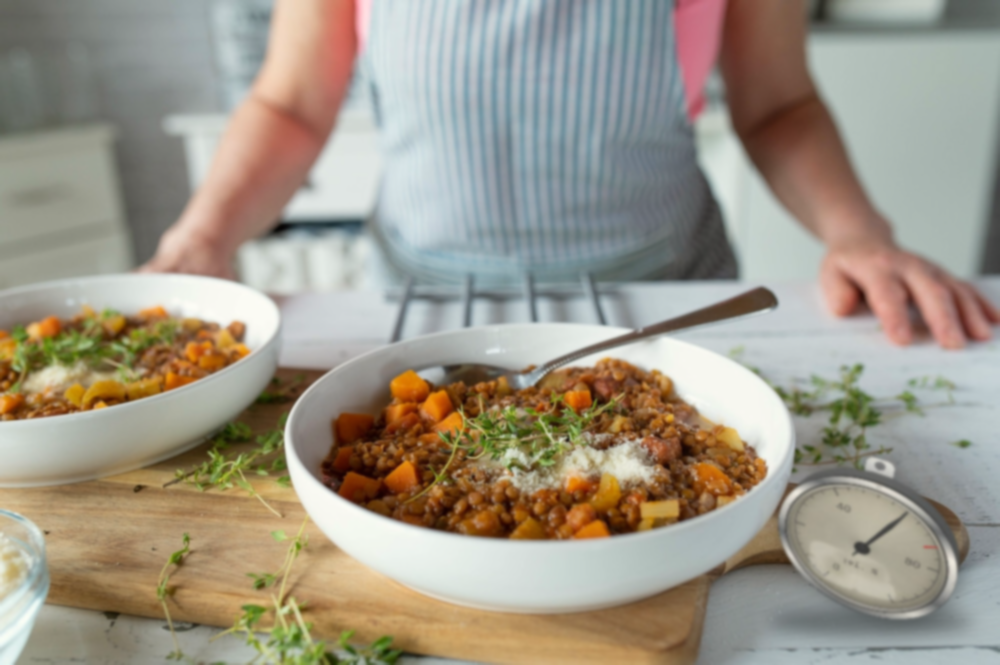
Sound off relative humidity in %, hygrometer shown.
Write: 60 %
